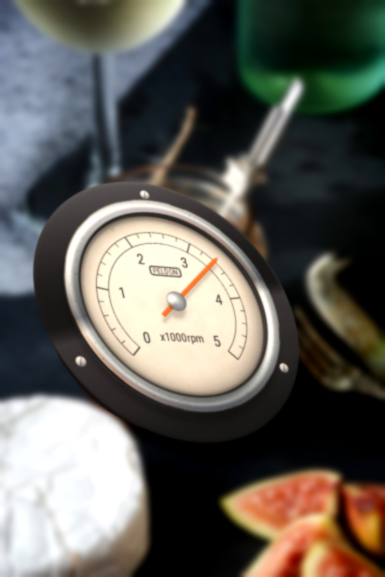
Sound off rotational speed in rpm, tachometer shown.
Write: 3400 rpm
